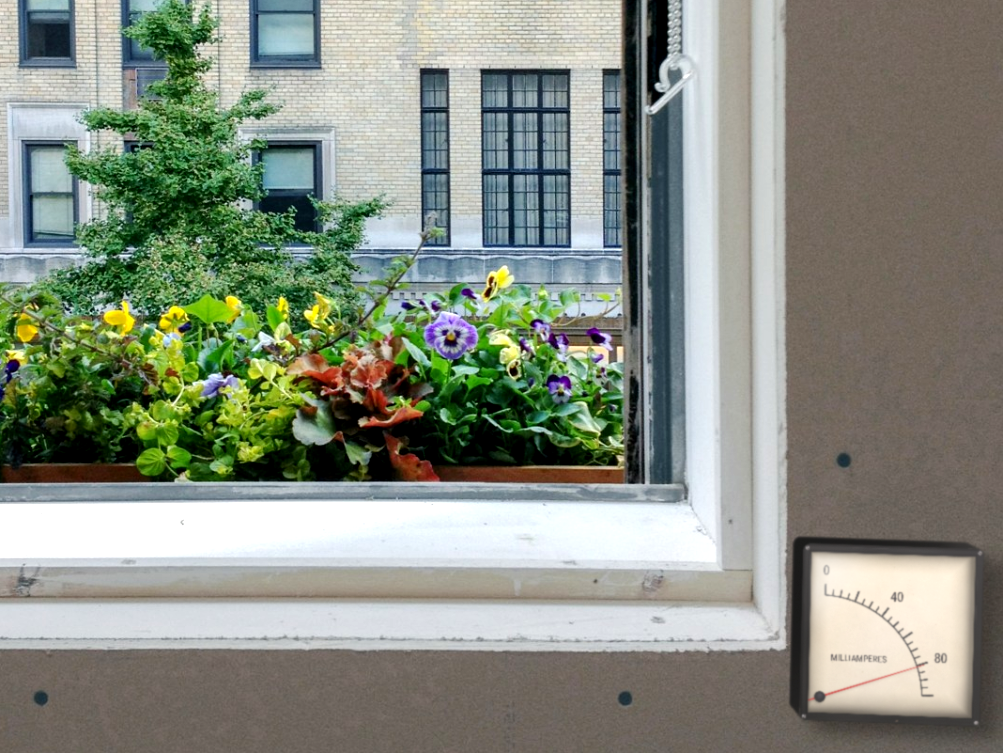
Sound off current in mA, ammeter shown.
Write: 80 mA
